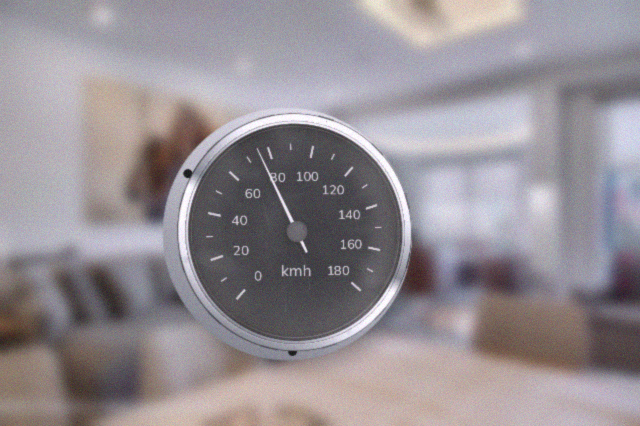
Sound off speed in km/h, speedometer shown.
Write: 75 km/h
